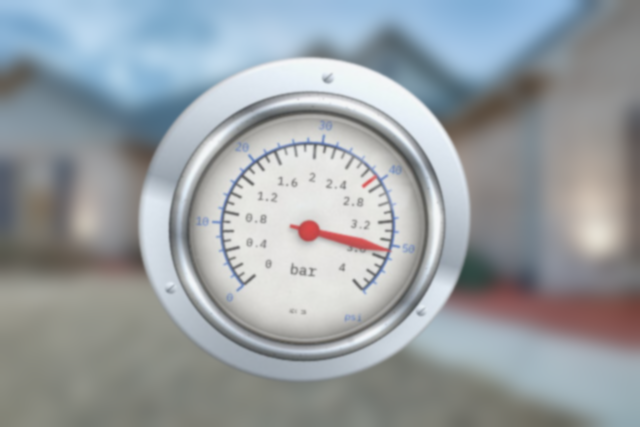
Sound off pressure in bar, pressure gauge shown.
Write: 3.5 bar
